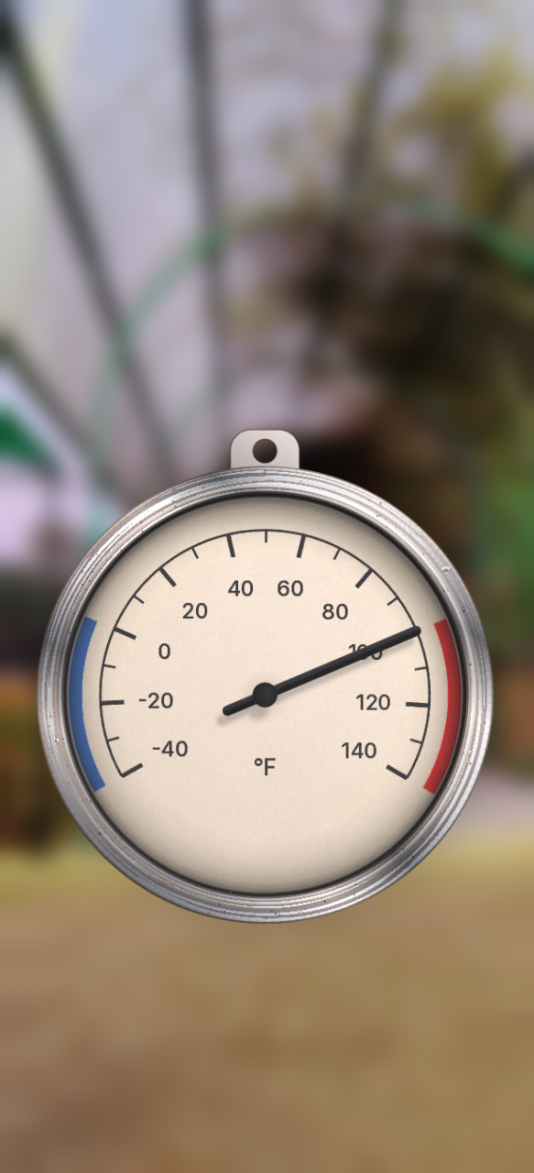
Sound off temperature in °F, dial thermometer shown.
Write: 100 °F
